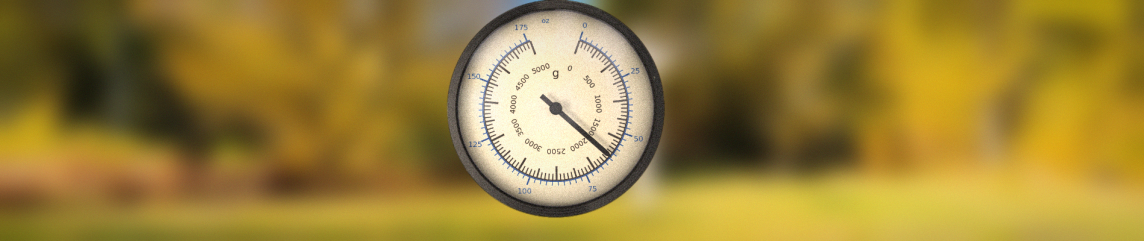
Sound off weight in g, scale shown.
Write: 1750 g
